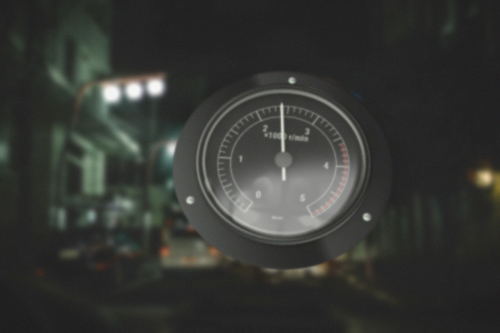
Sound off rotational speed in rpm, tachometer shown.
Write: 2400 rpm
